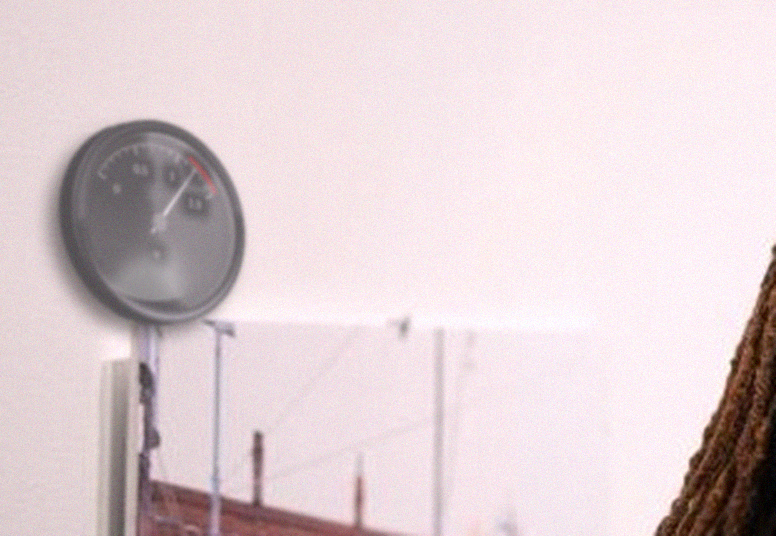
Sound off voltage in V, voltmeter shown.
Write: 1.2 V
